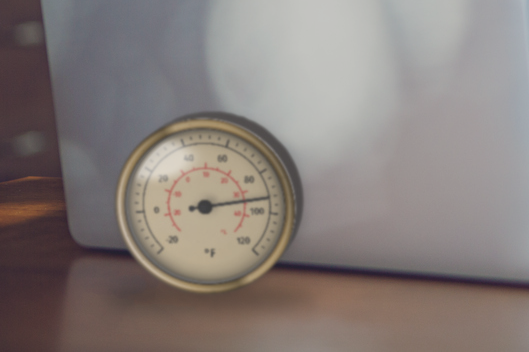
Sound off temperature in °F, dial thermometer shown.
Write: 92 °F
